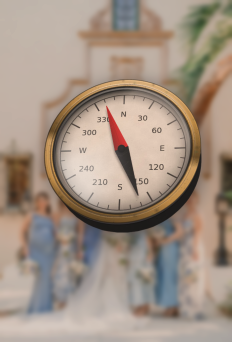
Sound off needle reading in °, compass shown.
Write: 340 °
